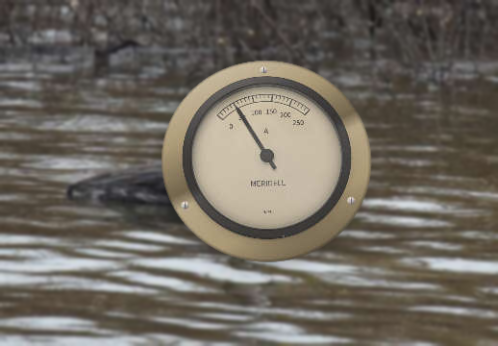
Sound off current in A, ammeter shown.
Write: 50 A
